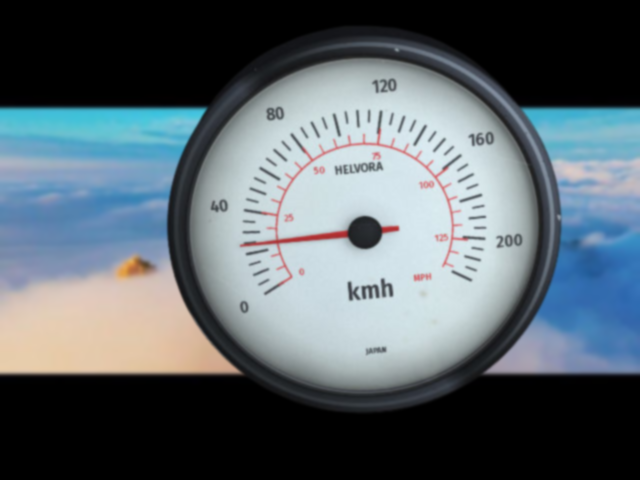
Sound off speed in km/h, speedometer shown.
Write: 25 km/h
